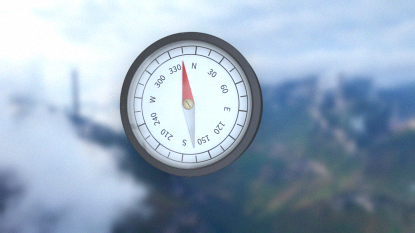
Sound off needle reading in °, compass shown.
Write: 345 °
